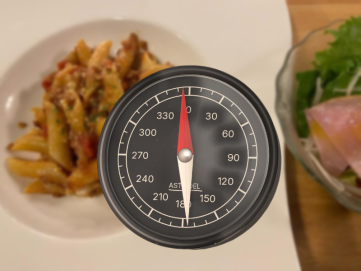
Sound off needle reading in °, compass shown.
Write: 355 °
